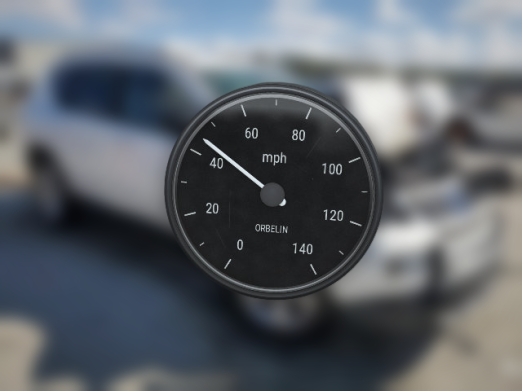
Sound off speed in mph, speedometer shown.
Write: 45 mph
